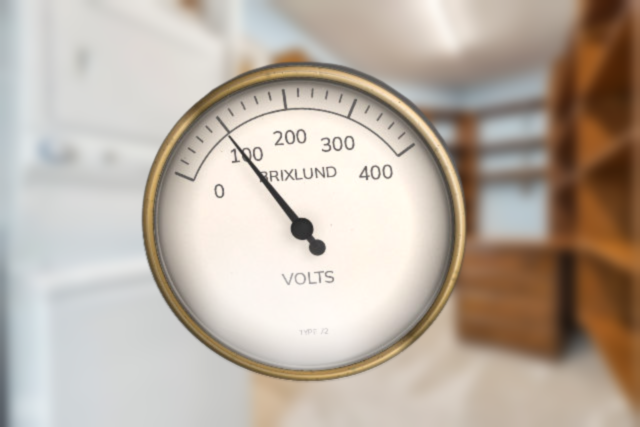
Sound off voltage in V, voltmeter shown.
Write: 100 V
